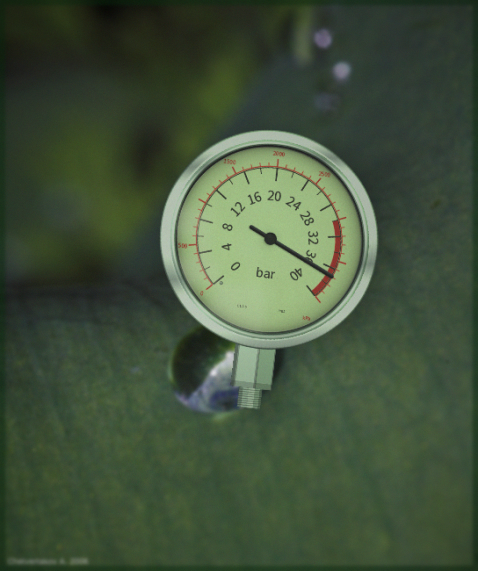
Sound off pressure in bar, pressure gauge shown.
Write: 37 bar
